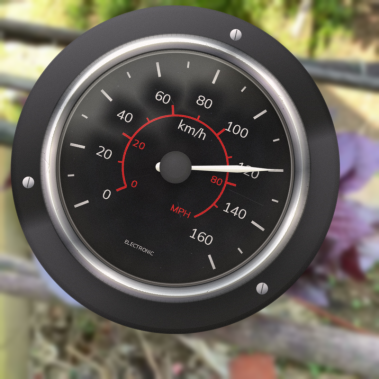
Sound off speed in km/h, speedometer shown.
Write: 120 km/h
